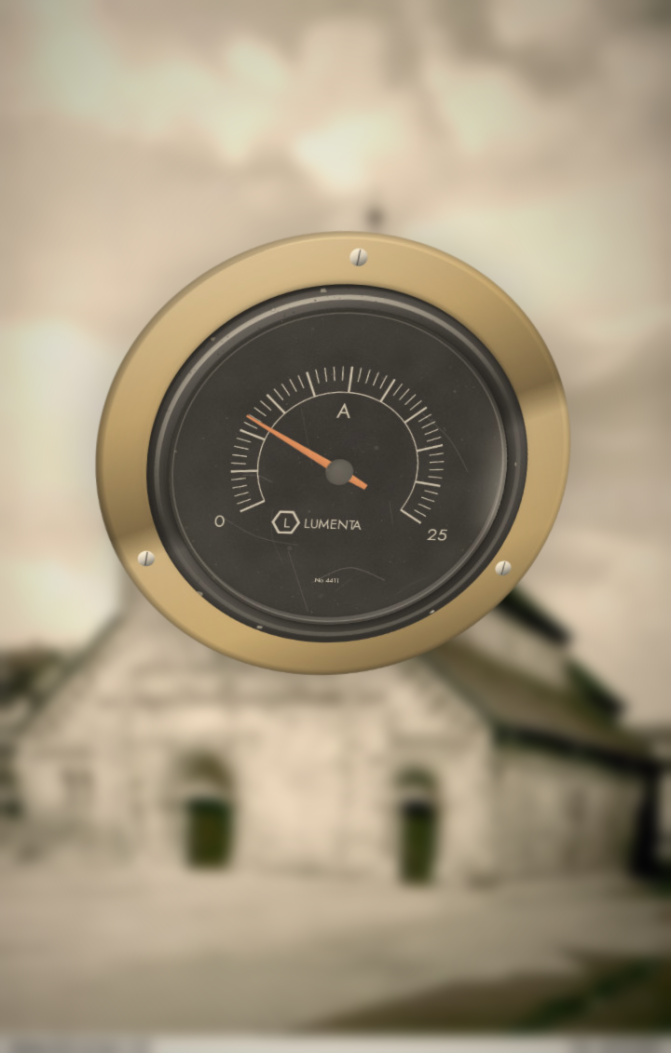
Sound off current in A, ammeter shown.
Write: 6 A
